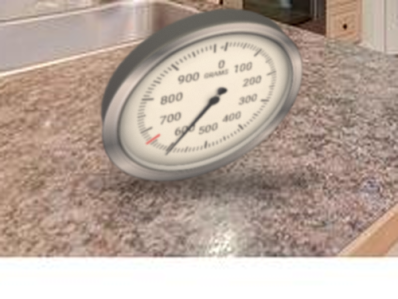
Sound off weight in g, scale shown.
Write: 600 g
